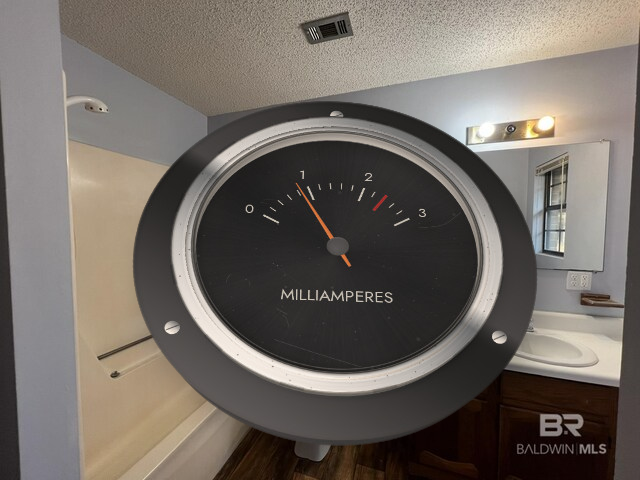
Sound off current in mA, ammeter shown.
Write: 0.8 mA
